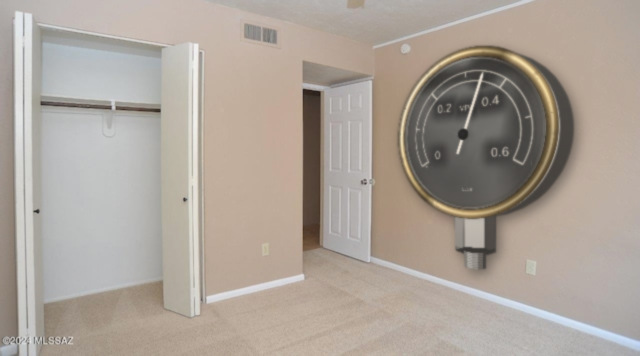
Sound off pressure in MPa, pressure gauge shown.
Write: 0.35 MPa
